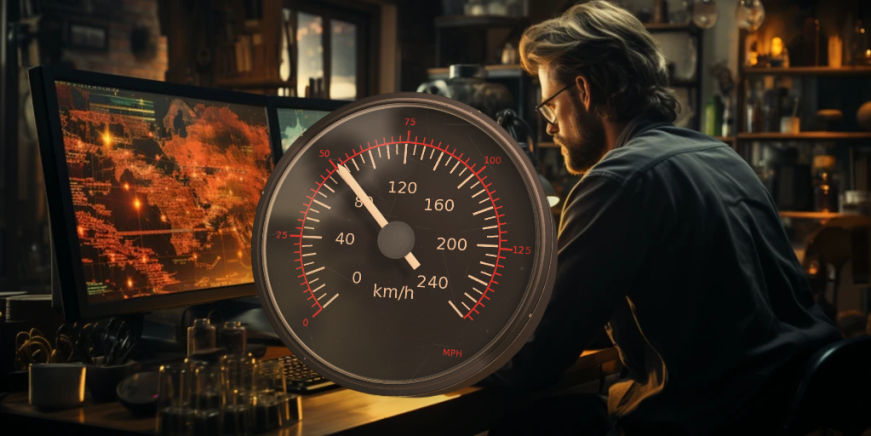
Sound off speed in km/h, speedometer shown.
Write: 82.5 km/h
